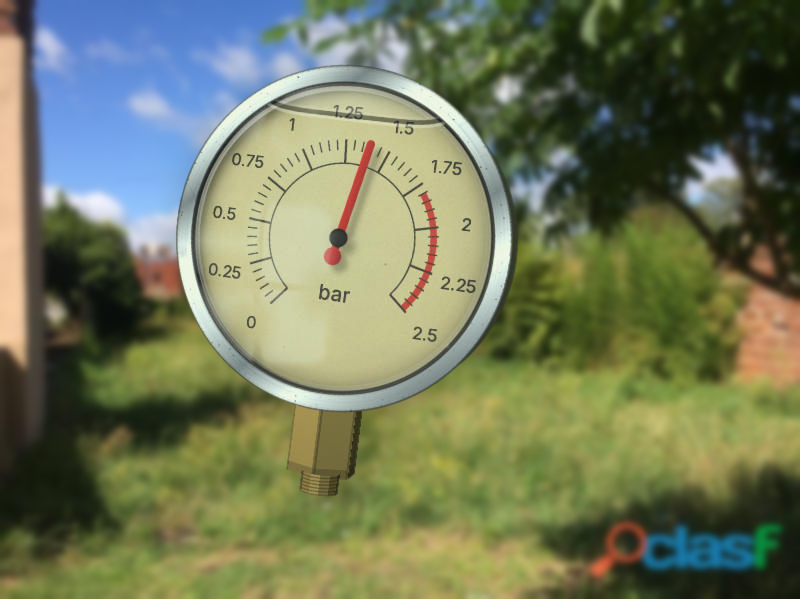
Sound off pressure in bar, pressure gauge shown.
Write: 1.4 bar
